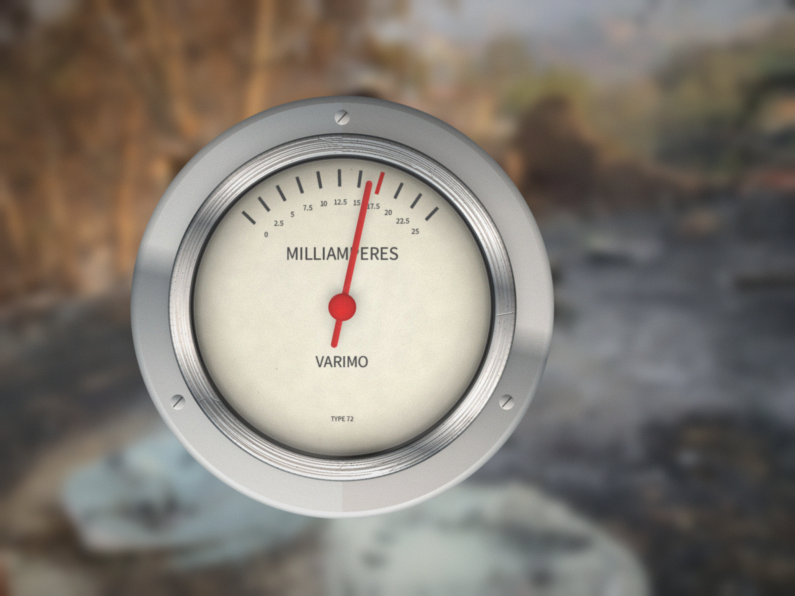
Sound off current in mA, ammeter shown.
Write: 16.25 mA
